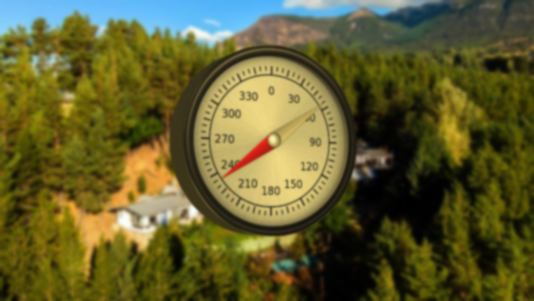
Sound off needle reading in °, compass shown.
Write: 235 °
